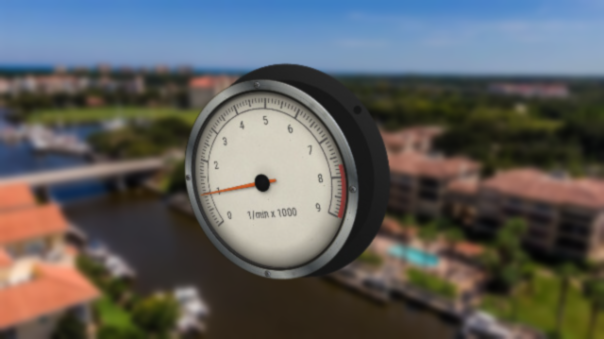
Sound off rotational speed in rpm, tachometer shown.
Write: 1000 rpm
